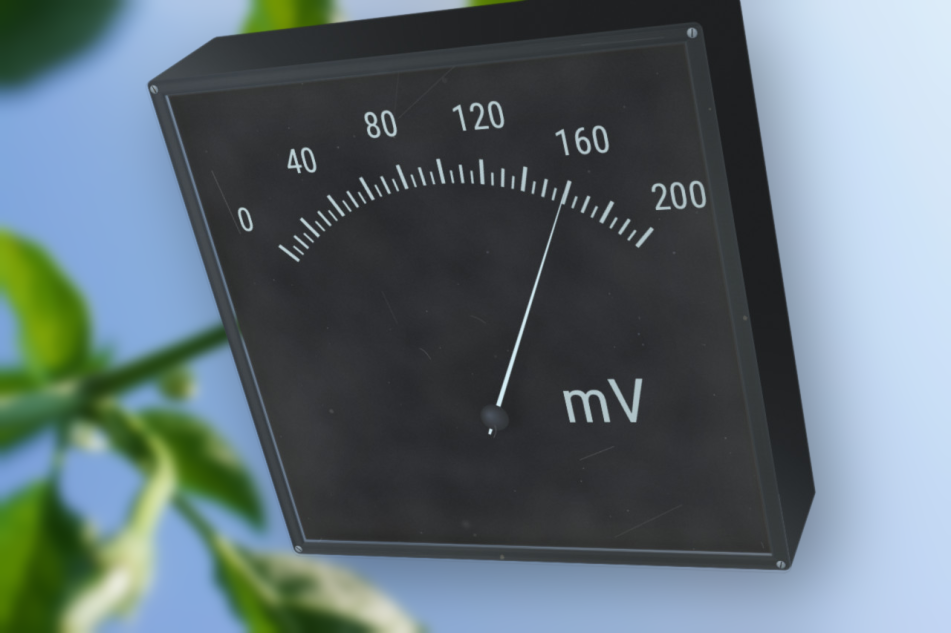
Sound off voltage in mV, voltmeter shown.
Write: 160 mV
